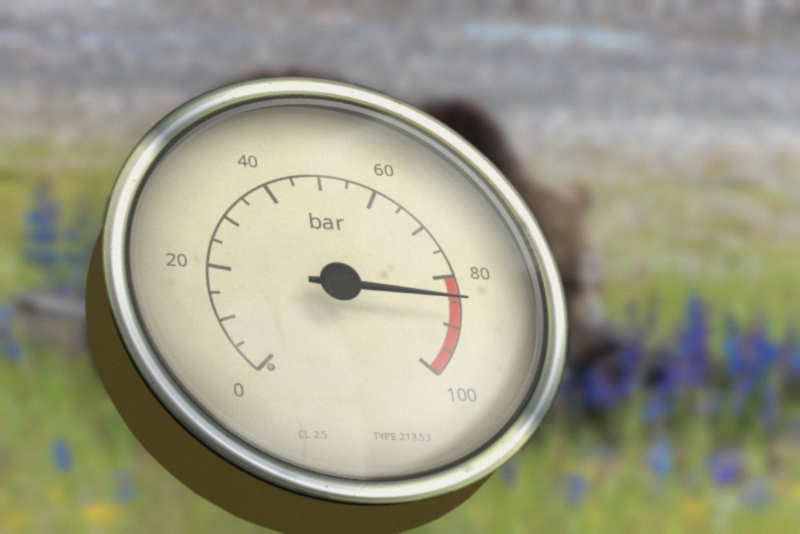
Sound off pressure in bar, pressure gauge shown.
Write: 85 bar
